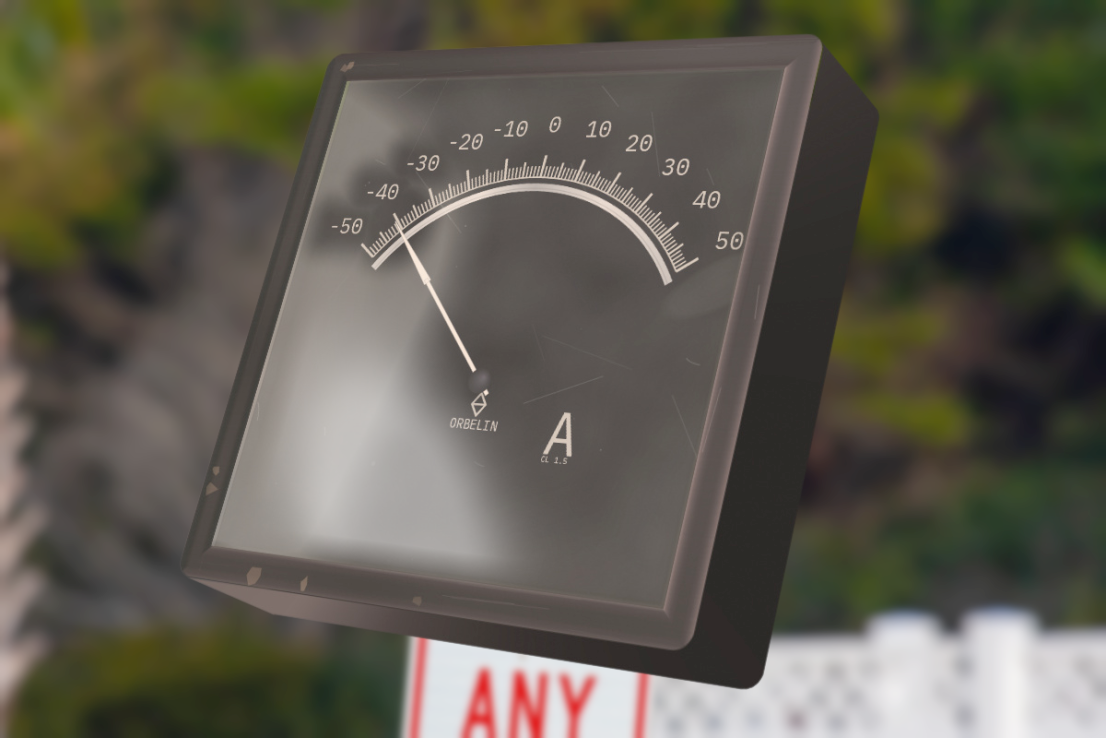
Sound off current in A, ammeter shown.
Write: -40 A
